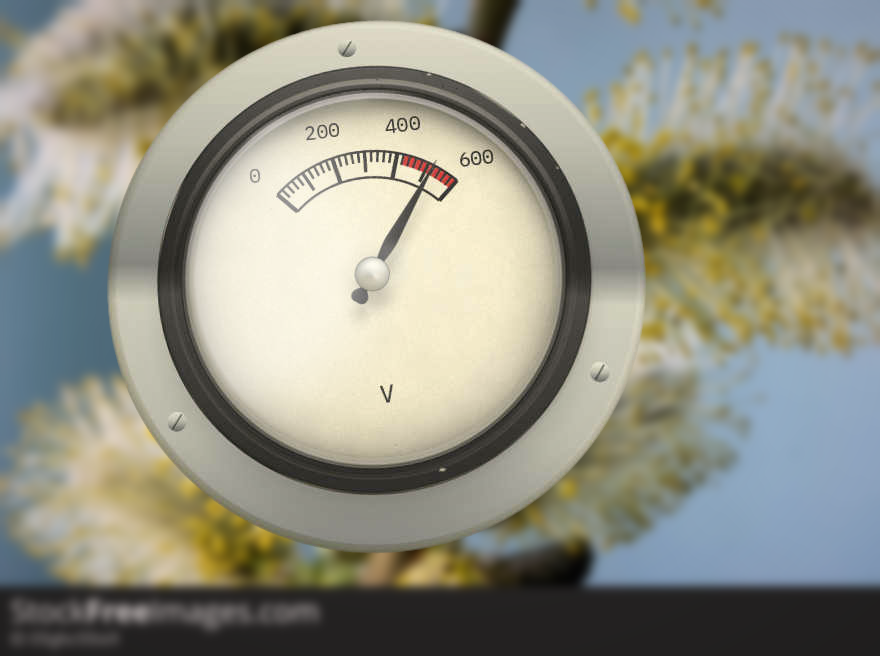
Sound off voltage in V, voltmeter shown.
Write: 520 V
